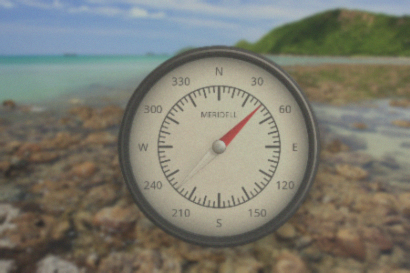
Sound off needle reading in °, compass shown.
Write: 45 °
